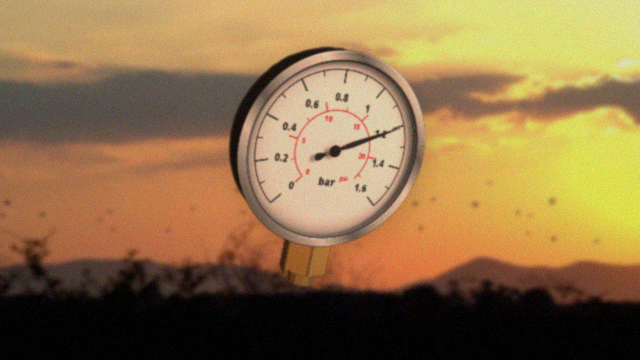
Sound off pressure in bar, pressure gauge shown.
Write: 1.2 bar
